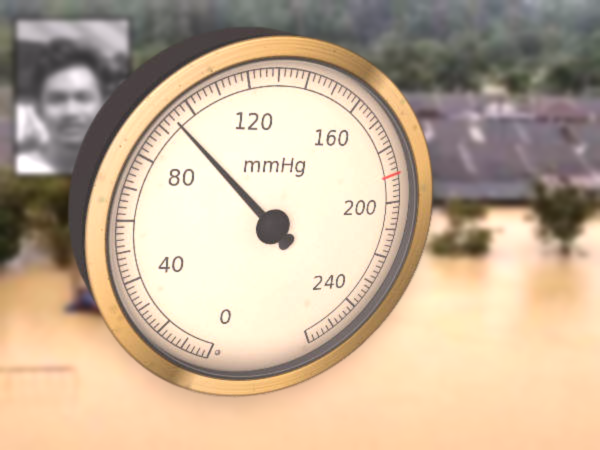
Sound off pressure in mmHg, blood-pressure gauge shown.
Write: 94 mmHg
